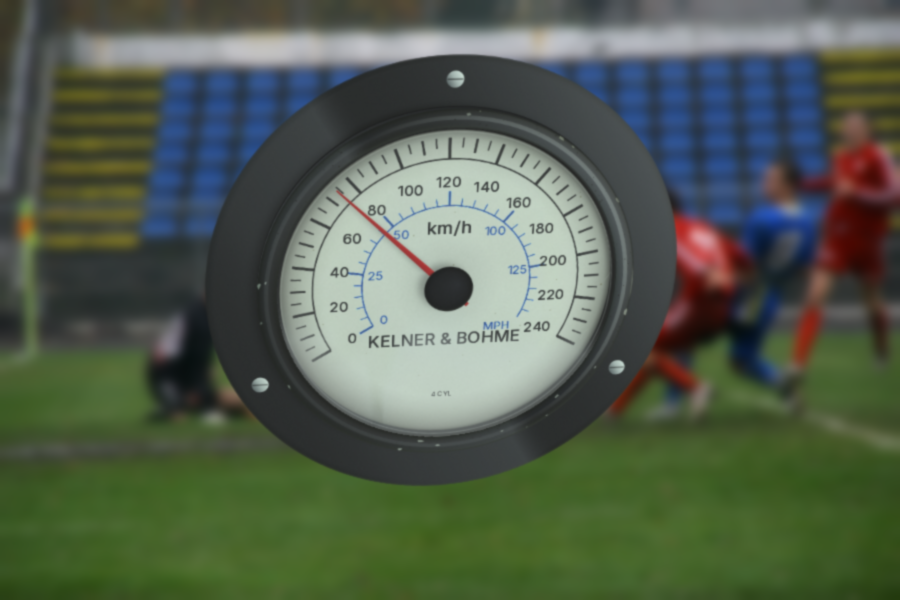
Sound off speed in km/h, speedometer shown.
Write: 75 km/h
